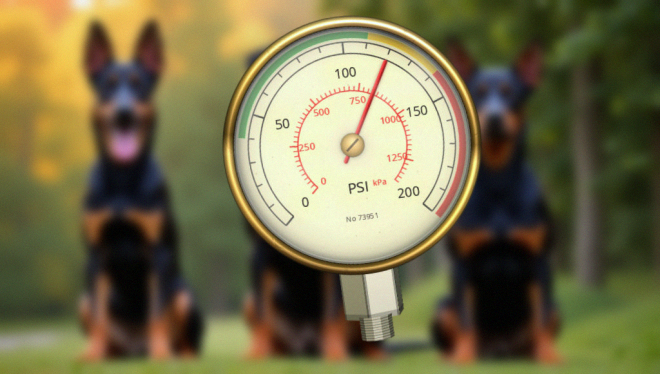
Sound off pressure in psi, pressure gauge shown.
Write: 120 psi
